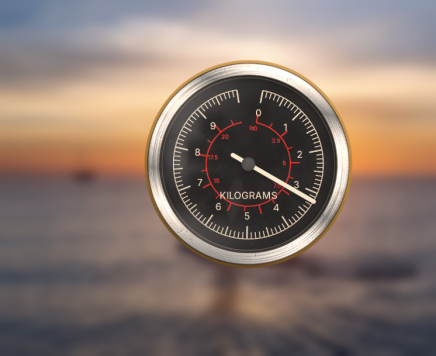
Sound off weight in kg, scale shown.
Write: 3.2 kg
